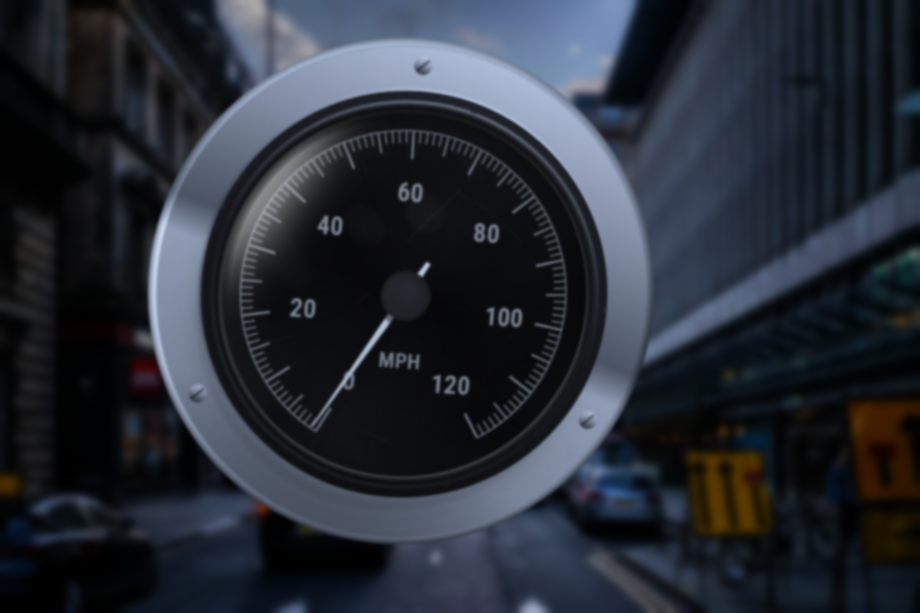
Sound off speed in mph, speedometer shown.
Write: 1 mph
